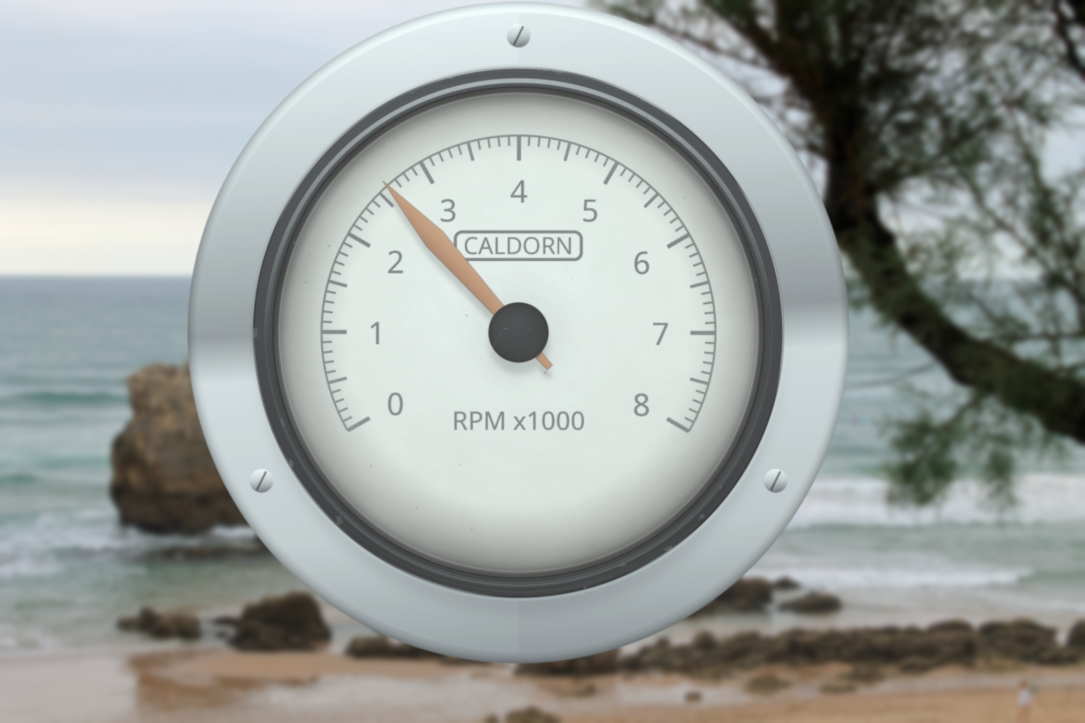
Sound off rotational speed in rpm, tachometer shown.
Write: 2600 rpm
